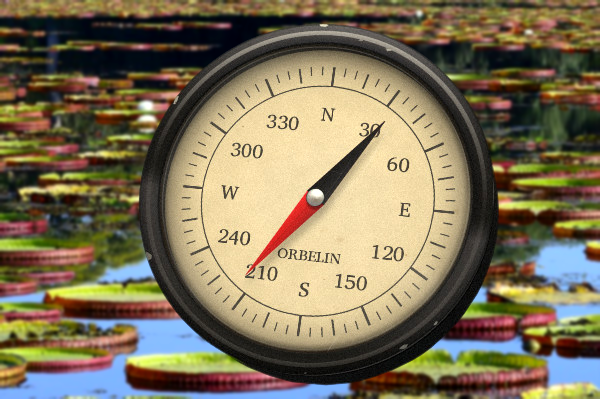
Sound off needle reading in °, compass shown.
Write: 215 °
